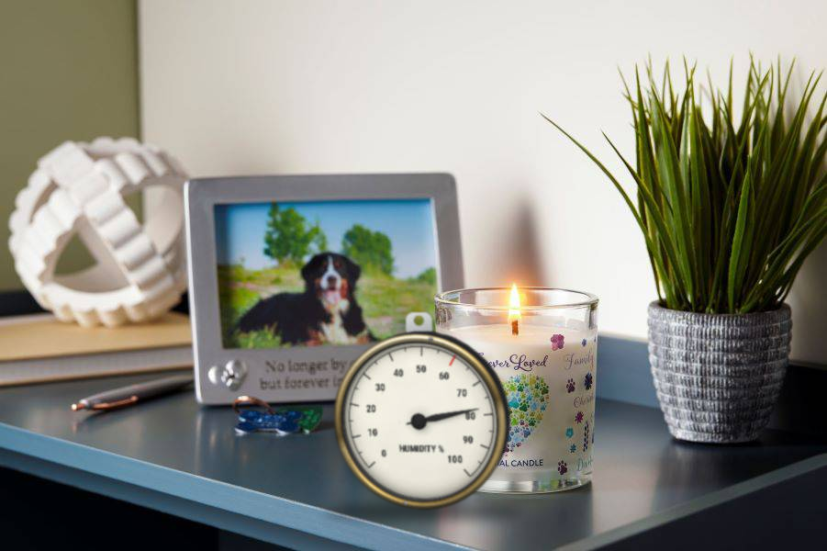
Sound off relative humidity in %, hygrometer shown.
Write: 77.5 %
